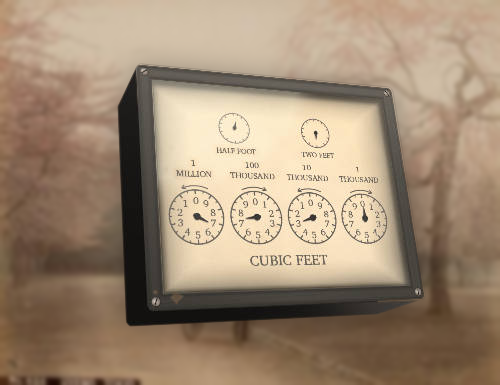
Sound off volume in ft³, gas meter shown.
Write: 673000 ft³
